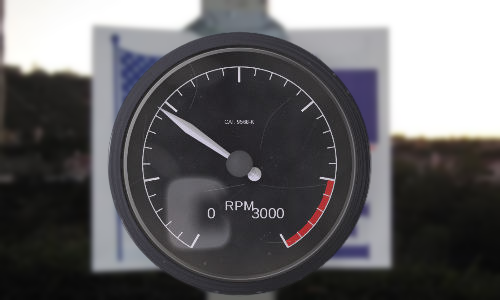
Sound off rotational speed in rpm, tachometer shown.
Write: 950 rpm
